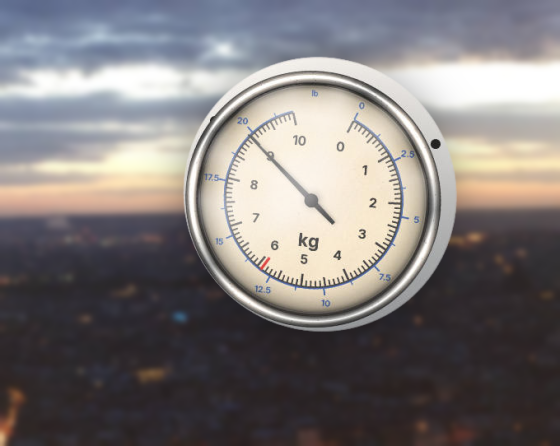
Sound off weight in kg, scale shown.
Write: 9 kg
